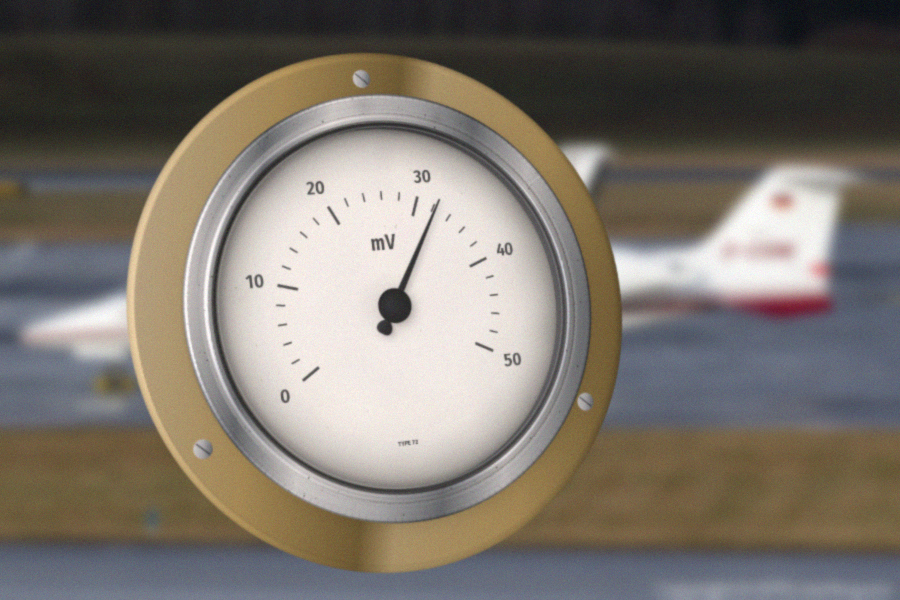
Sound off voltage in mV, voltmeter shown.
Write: 32 mV
